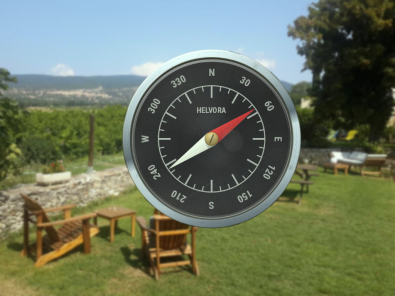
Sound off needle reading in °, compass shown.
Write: 55 °
